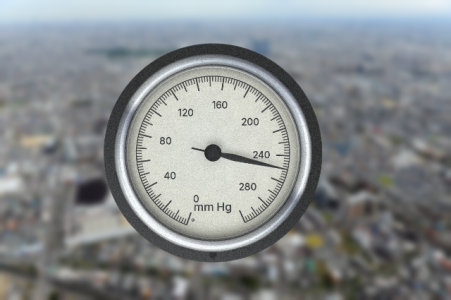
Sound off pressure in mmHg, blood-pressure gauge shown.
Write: 250 mmHg
